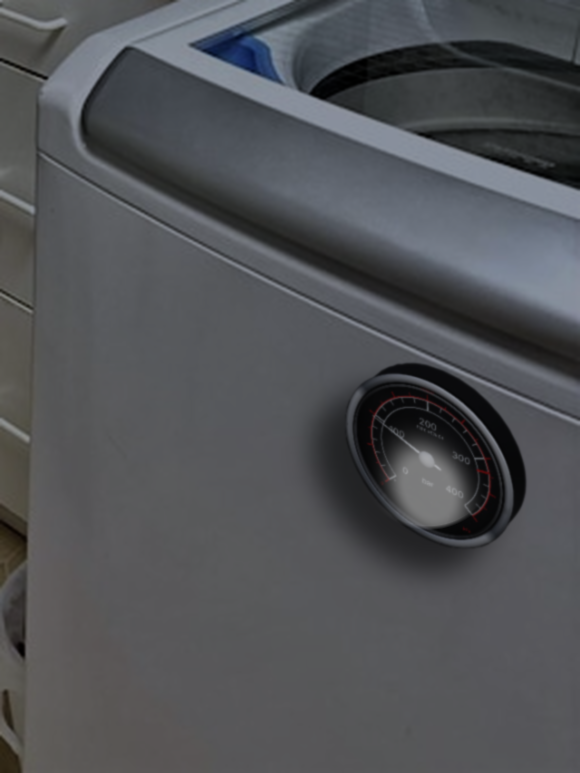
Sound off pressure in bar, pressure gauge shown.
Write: 100 bar
